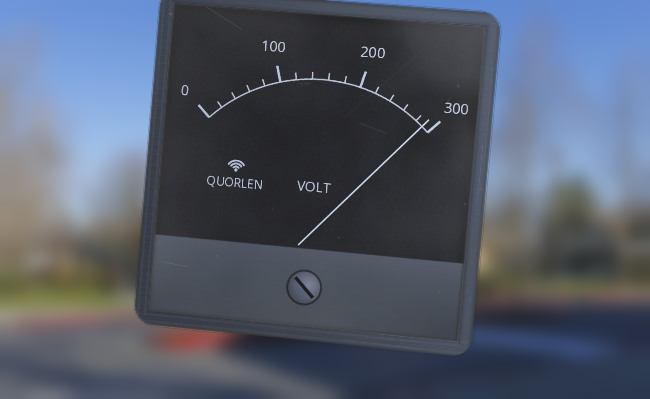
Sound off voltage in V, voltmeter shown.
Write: 290 V
